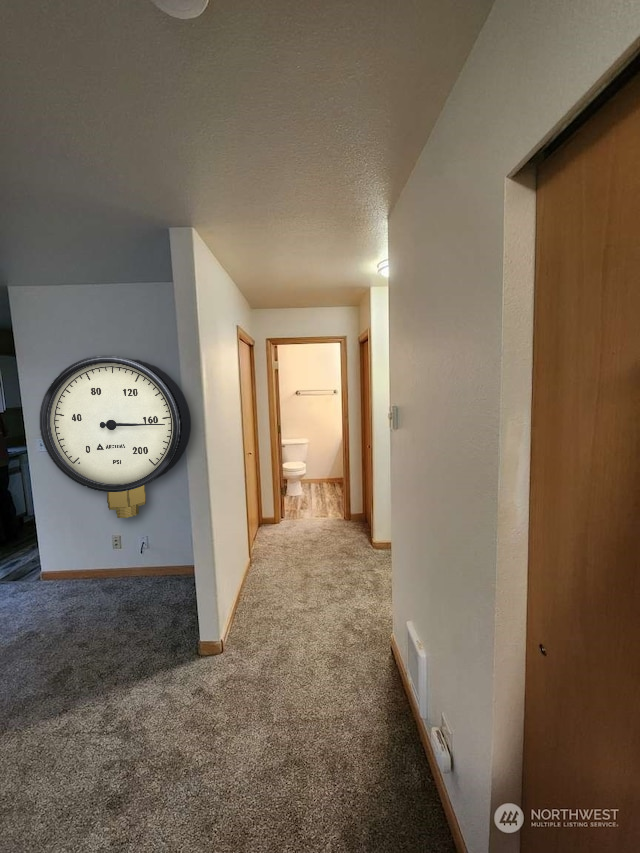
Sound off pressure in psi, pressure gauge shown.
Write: 165 psi
